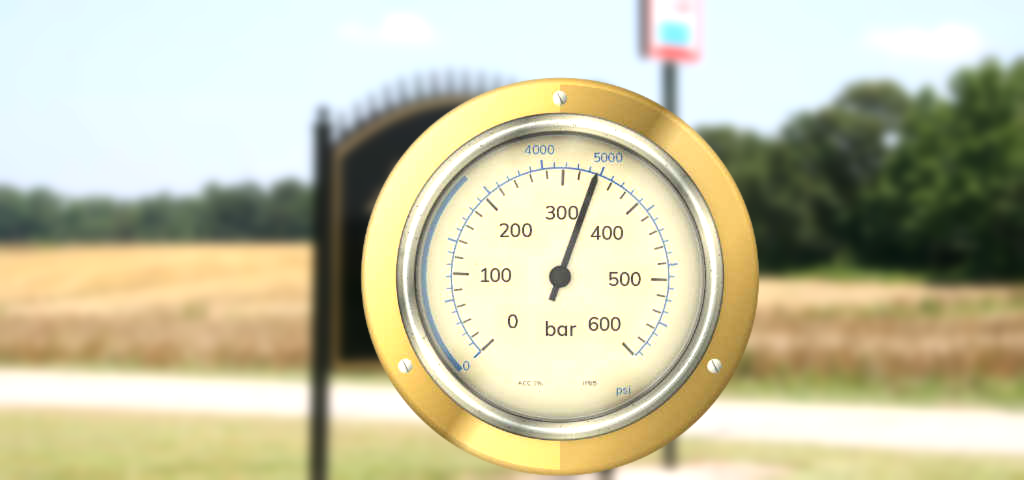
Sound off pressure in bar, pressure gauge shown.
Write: 340 bar
